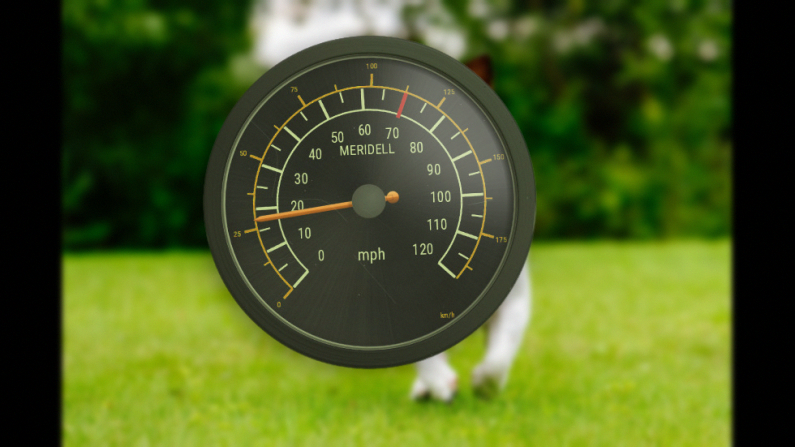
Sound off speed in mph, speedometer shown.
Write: 17.5 mph
